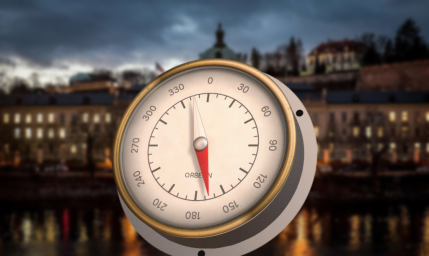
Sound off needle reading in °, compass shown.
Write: 165 °
